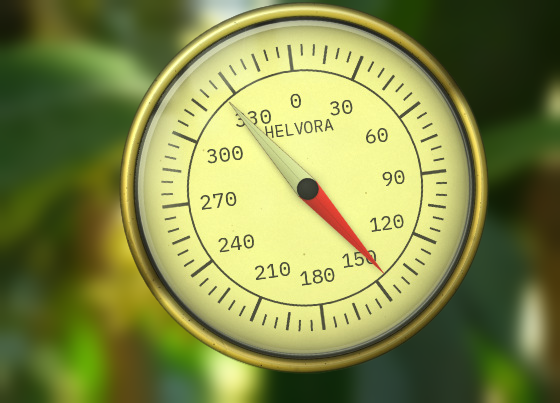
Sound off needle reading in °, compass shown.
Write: 145 °
